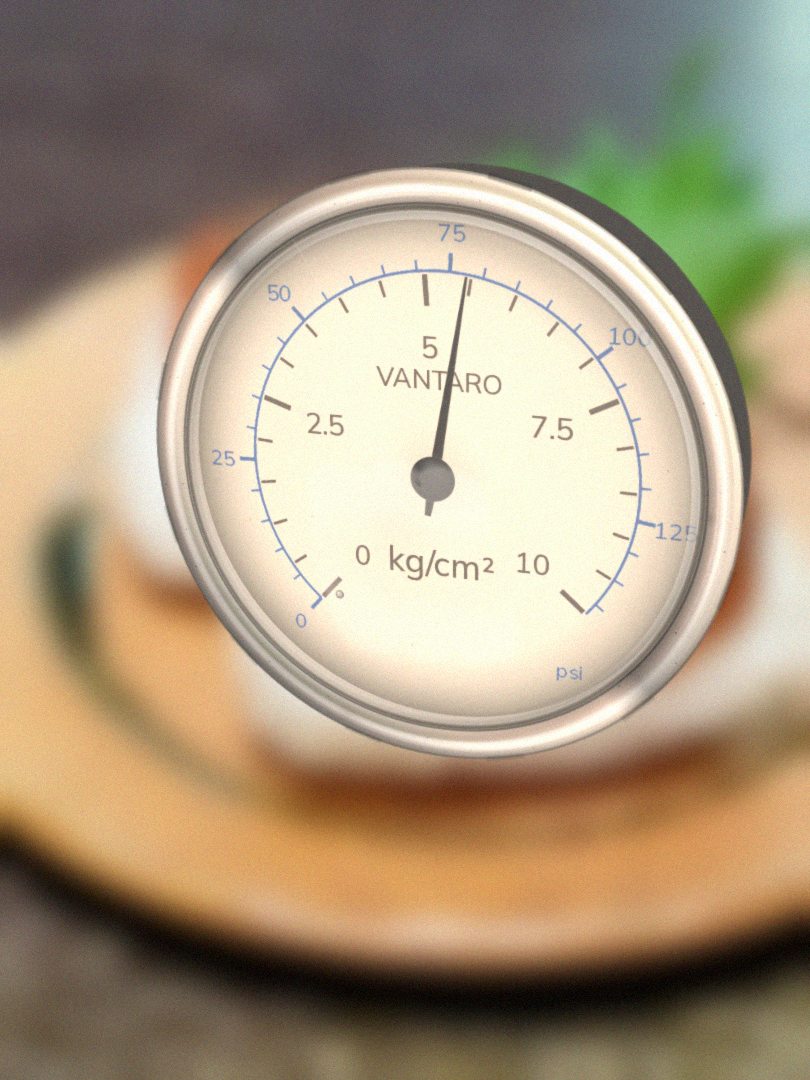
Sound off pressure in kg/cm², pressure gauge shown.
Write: 5.5 kg/cm²
